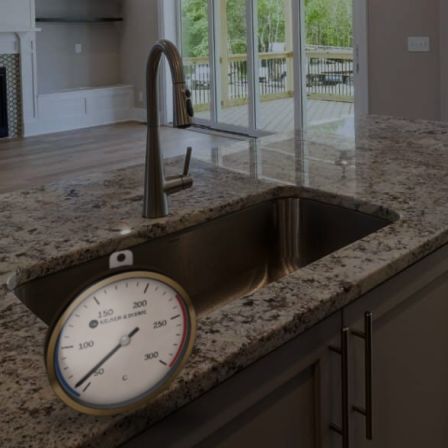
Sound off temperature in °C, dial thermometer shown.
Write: 60 °C
